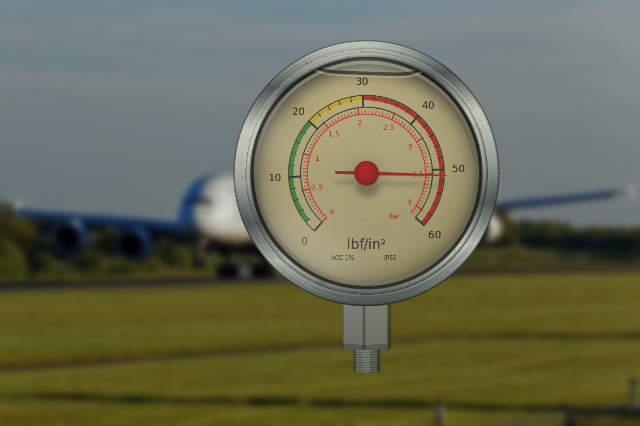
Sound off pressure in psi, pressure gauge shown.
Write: 51 psi
